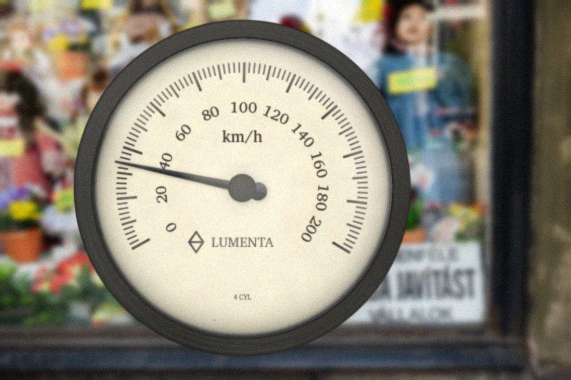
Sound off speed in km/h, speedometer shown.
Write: 34 km/h
